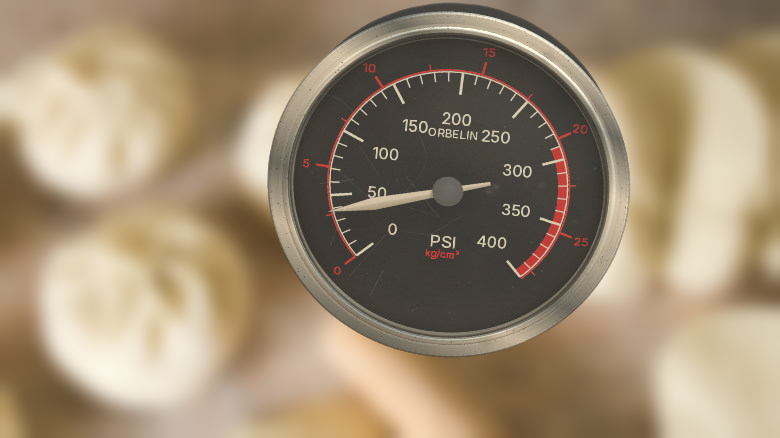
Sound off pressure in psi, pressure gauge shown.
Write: 40 psi
